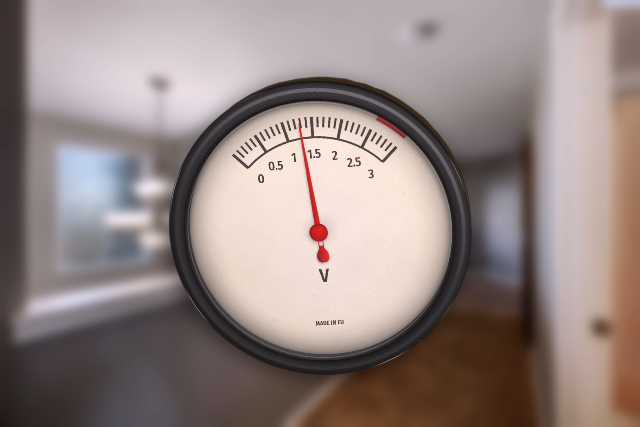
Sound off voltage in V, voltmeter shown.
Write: 1.3 V
